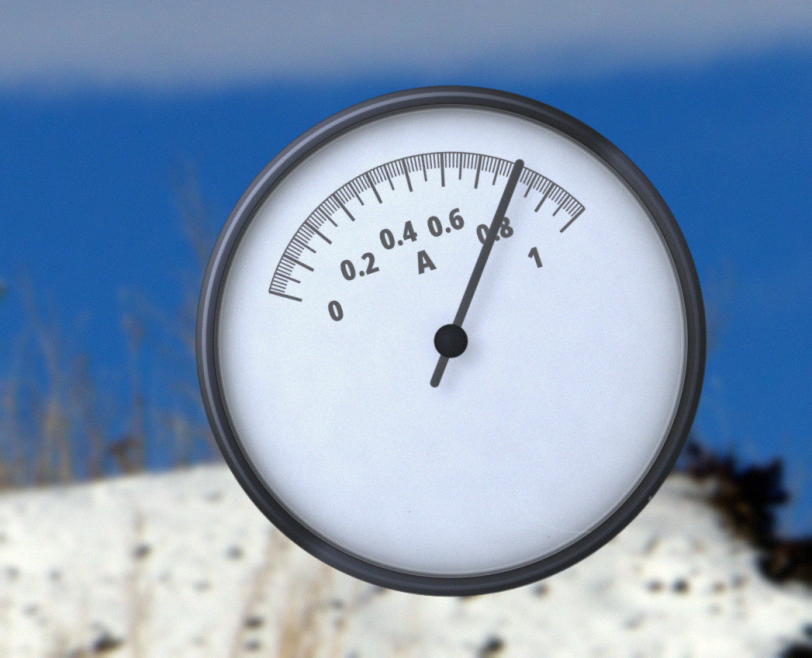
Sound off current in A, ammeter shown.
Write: 0.8 A
